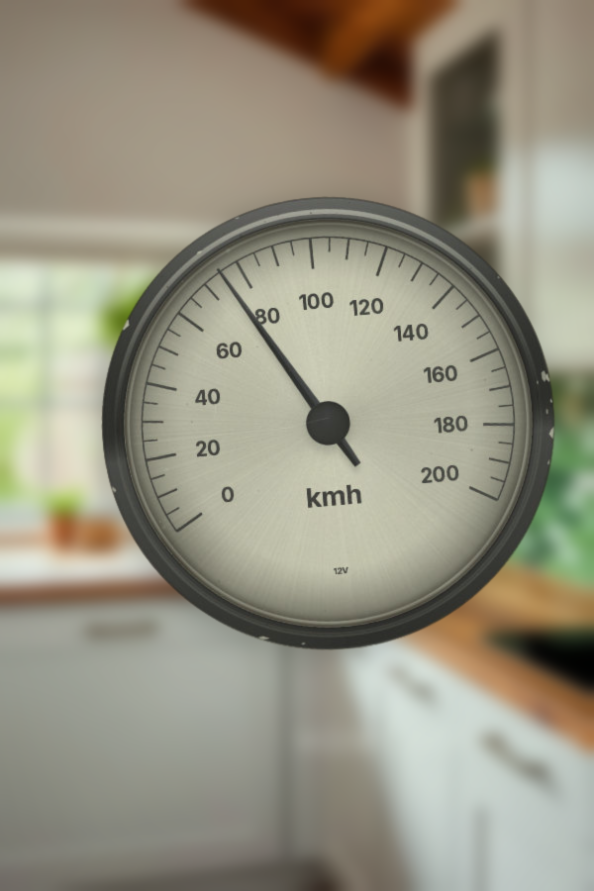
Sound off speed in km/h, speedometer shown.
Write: 75 km/h
